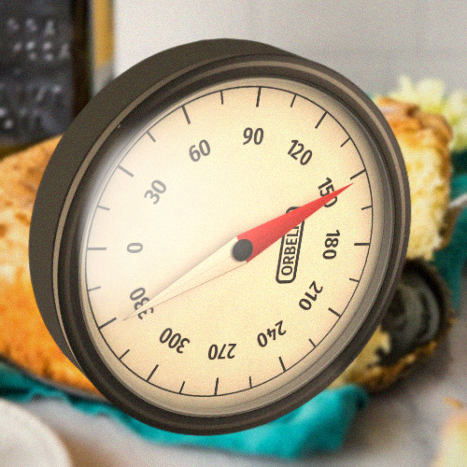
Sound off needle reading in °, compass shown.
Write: 150 °
